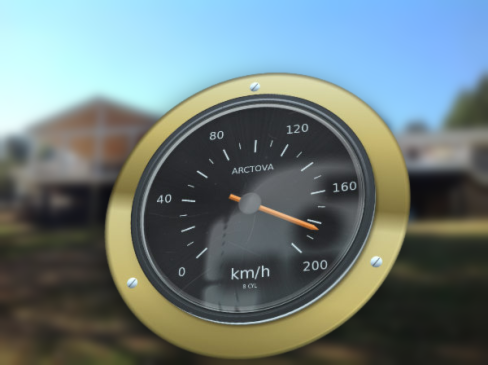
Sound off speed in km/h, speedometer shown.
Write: 185 km/h
